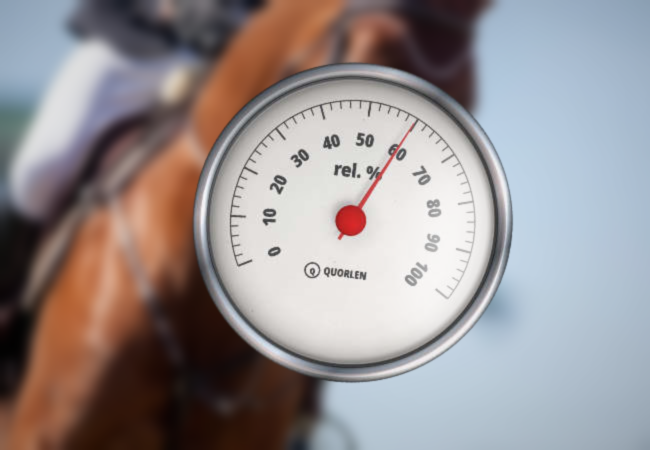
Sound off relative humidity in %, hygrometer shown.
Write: 60 %
